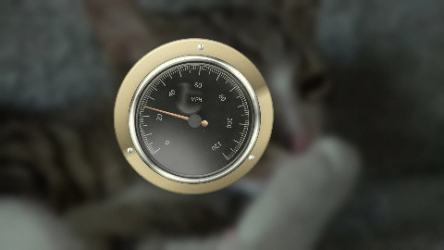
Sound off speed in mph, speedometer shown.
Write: 25 mph
